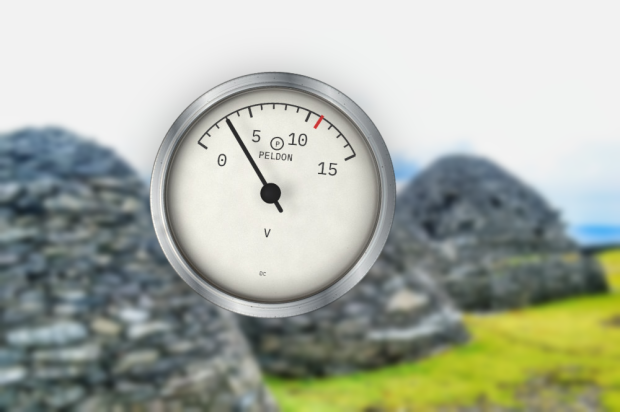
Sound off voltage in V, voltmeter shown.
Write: 3 V
